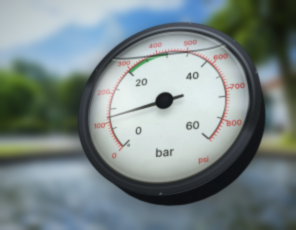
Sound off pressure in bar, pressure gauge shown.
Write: 7.5 bar
